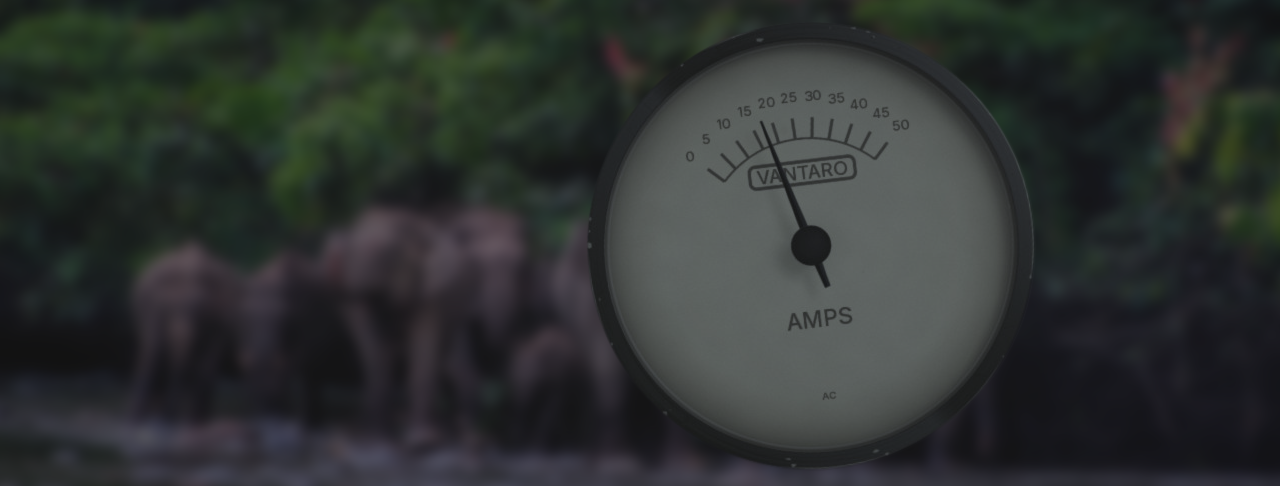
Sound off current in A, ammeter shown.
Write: 17.5 A
